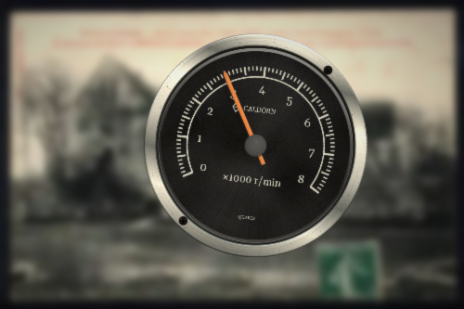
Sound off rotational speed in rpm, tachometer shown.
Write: 3000 rpm
